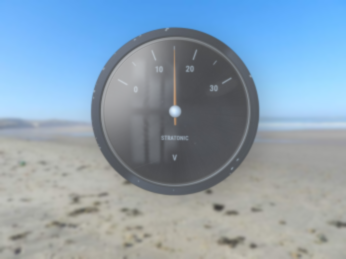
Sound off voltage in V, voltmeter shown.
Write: 15 V
